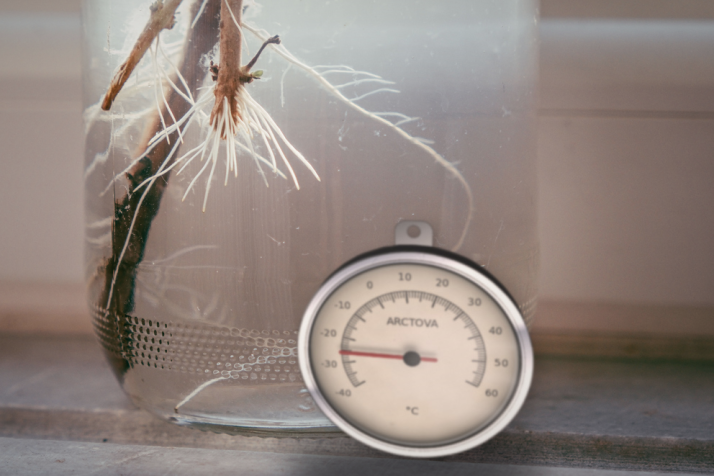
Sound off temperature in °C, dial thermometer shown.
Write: -25 °C
